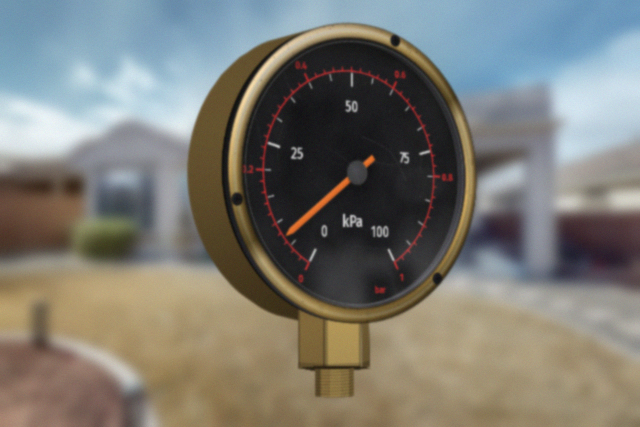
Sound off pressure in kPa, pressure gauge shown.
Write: 7.5 kPa
